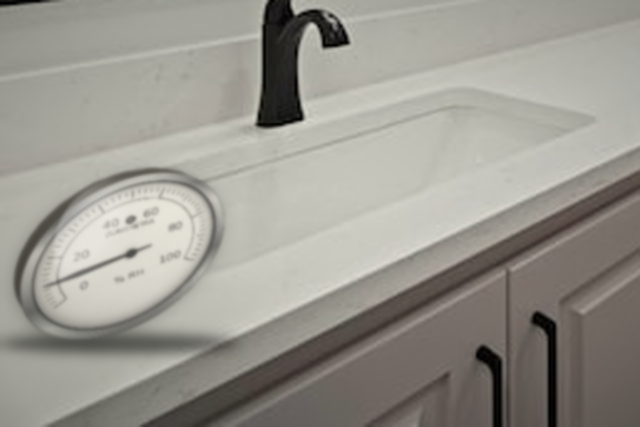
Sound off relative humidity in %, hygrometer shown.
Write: 10 %
